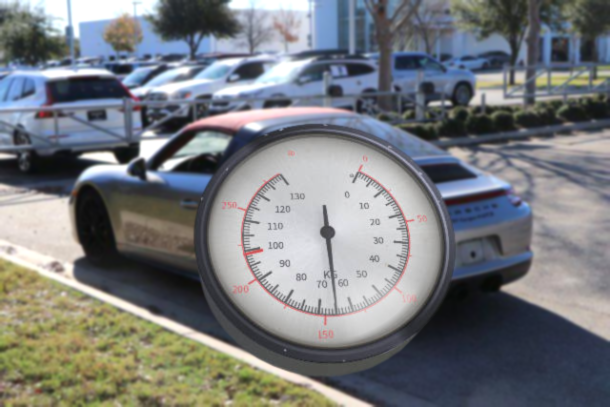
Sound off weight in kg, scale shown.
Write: 65 kg
